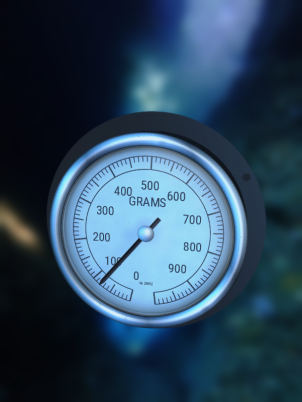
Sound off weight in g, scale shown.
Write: 80 g
